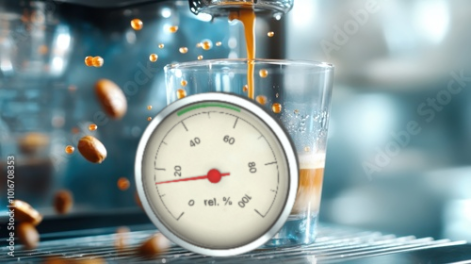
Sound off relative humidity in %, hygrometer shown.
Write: 15 %
